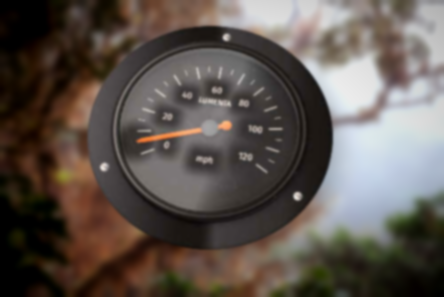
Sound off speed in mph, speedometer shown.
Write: 5 mph
